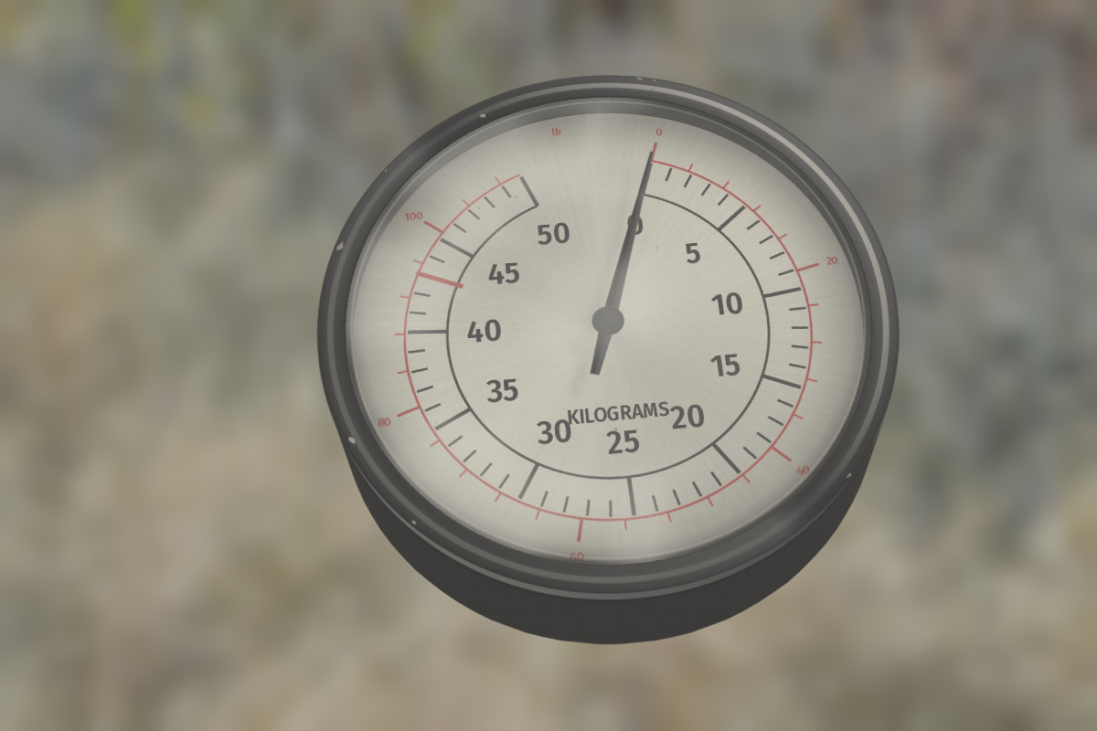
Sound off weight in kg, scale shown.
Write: 0 kg
